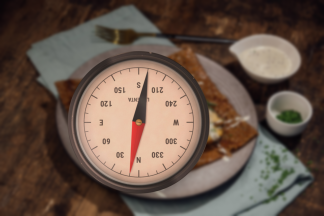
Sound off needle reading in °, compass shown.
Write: 10 °
